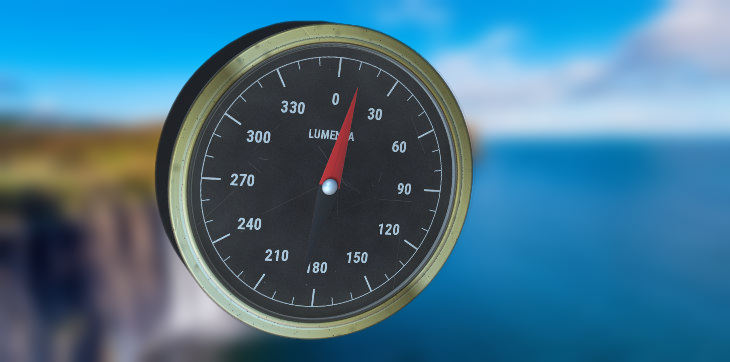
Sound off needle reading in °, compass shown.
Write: 10 °
